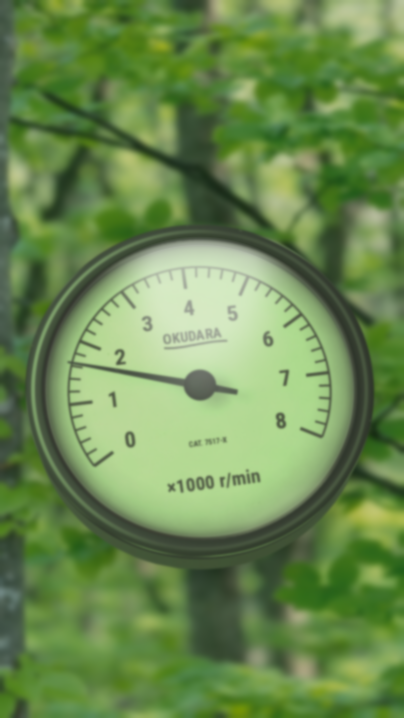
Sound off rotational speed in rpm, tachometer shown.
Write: 1600 rpm
